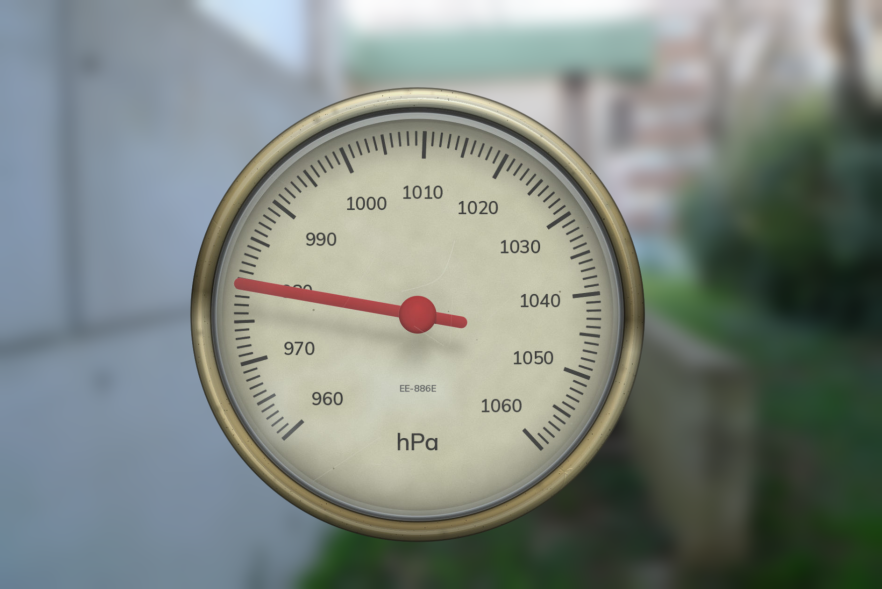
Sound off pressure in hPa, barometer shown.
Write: 979.5 hPa
